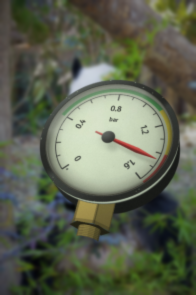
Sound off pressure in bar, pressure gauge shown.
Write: 1.45 bar
